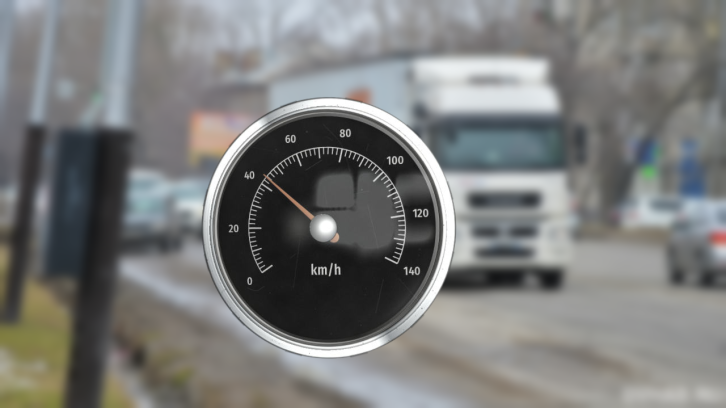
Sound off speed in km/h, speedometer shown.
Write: 44 km/h
